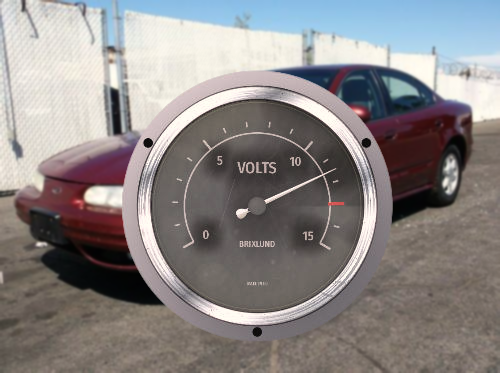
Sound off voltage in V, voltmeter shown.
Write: 11.5 V
